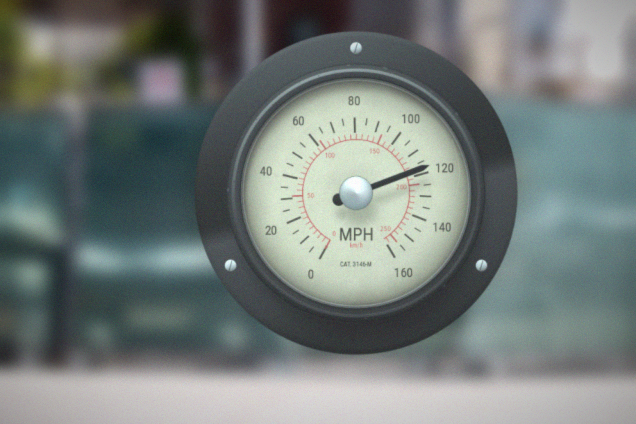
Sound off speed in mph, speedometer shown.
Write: 117.5 mph
